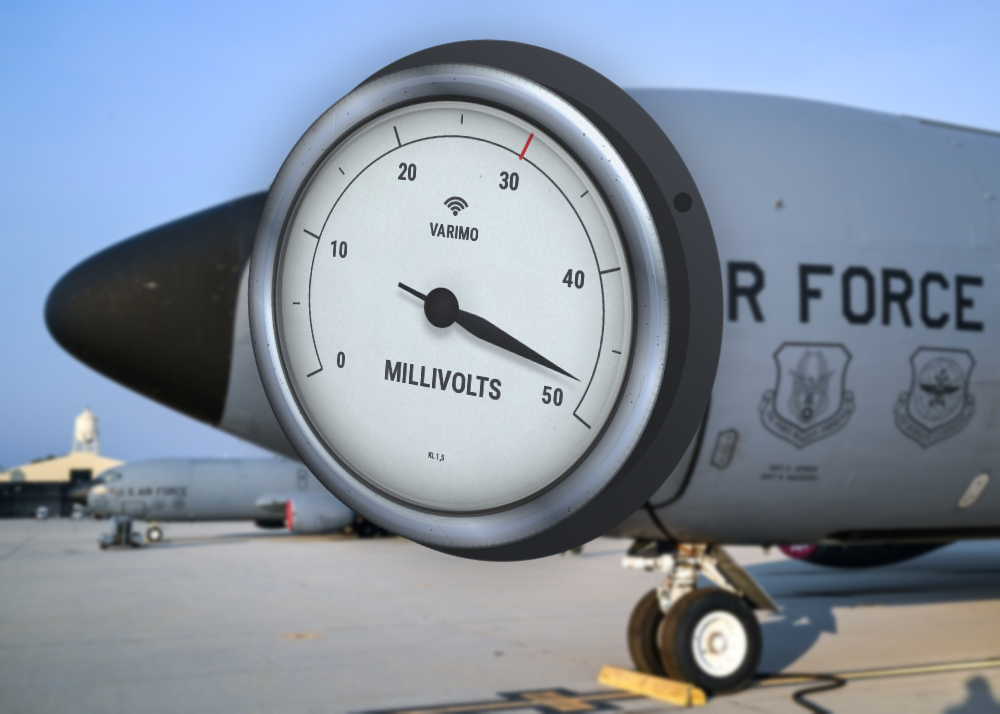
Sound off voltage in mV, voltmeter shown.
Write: 47.5 mV
